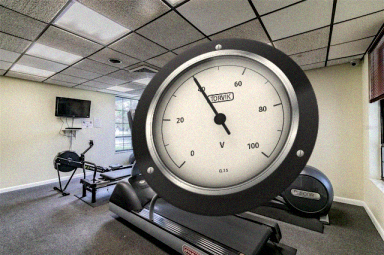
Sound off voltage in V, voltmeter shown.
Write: 40 V
